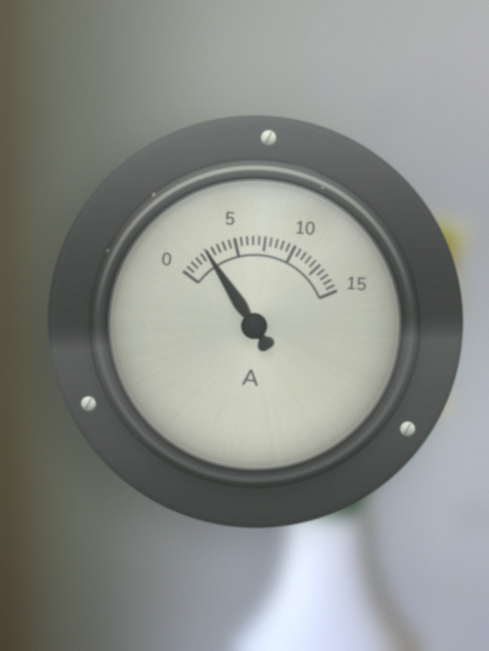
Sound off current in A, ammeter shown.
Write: 2.5 A
